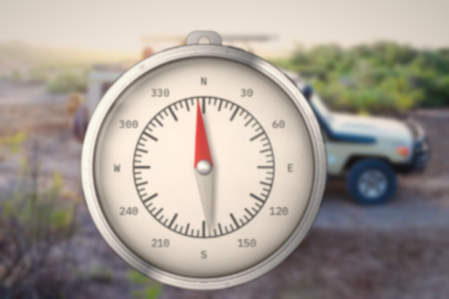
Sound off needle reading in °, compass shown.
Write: 355 °
